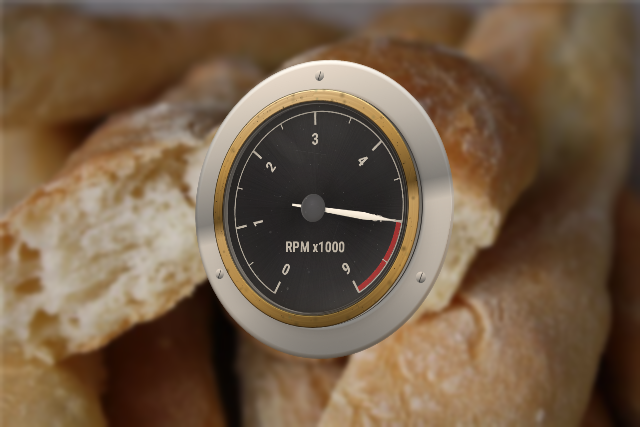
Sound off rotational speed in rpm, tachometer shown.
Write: 5000 rpm
